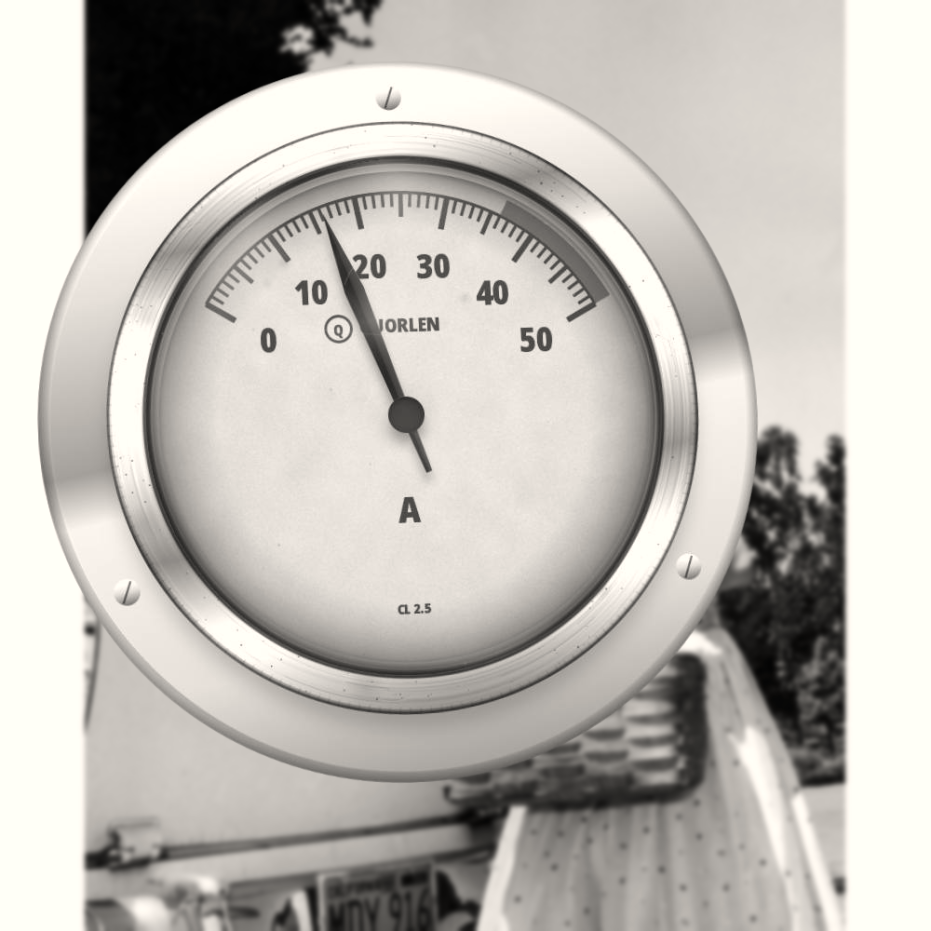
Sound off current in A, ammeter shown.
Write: 16 A
